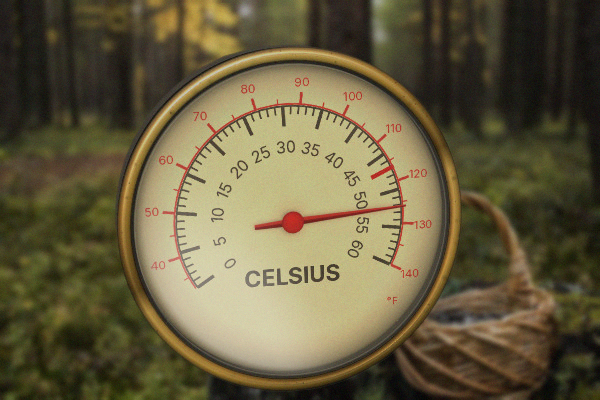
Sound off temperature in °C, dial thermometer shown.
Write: 52 °C
